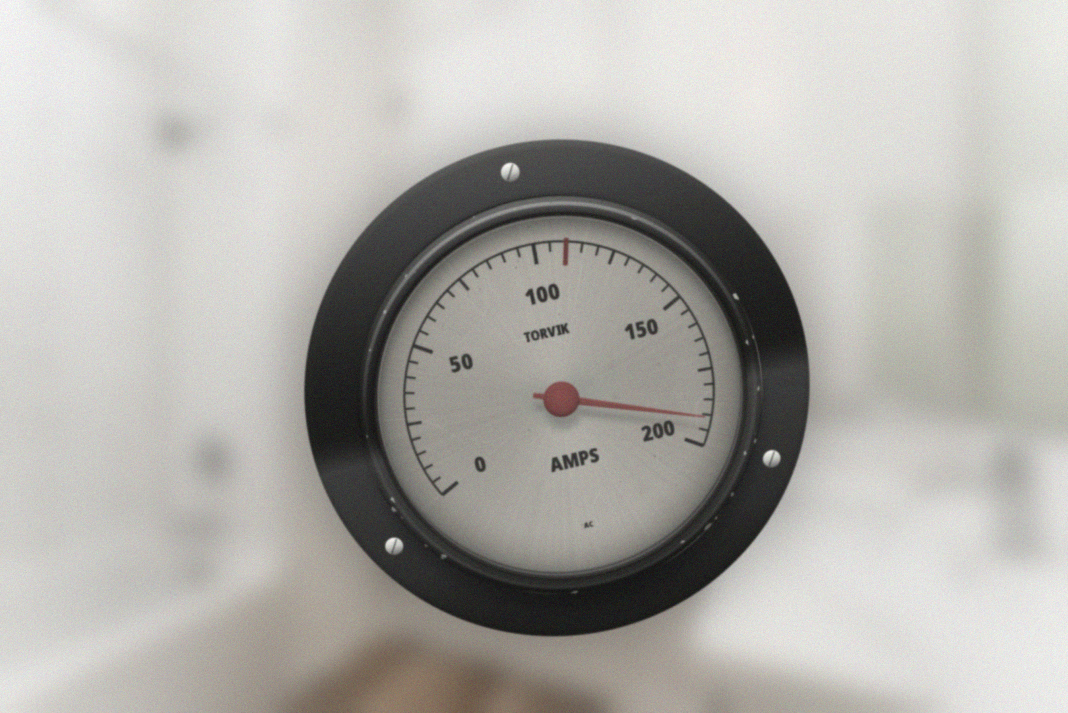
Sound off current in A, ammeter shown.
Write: 190 A
